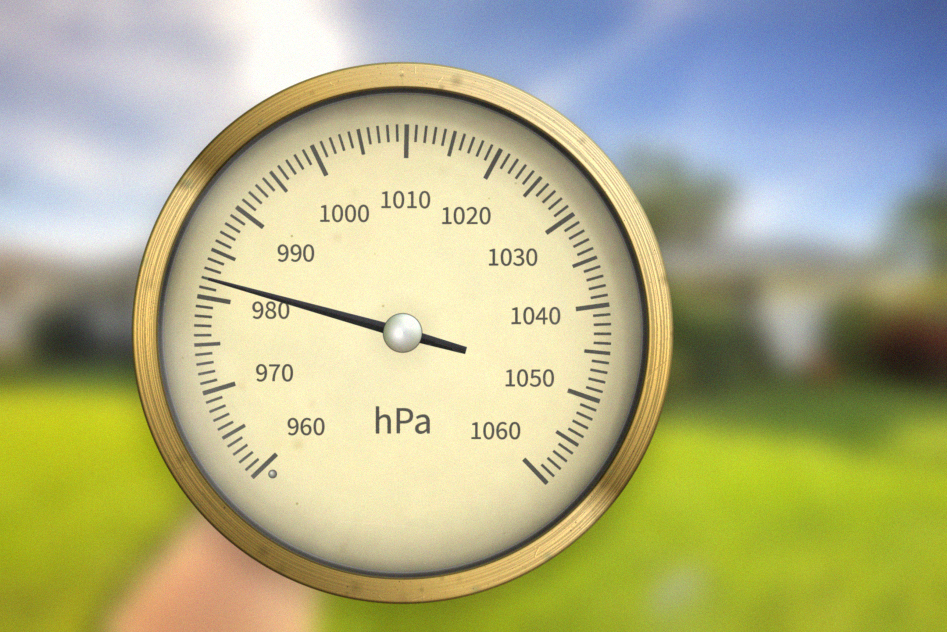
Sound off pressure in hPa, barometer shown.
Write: 982 hPa
